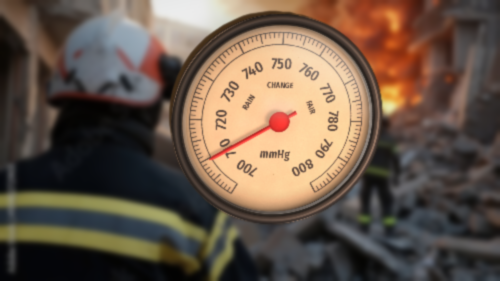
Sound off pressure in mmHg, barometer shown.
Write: 710 mmHg
